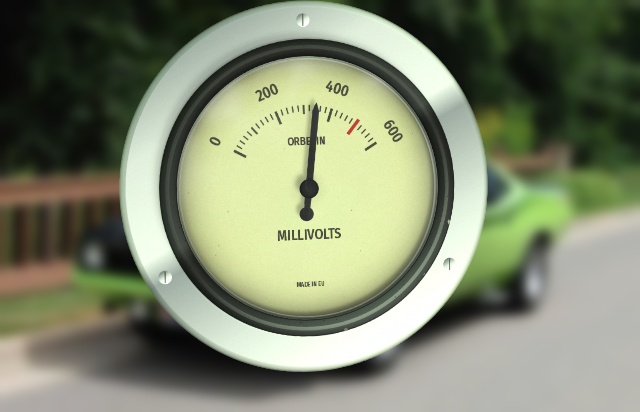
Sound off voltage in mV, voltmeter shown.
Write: 340 mV
